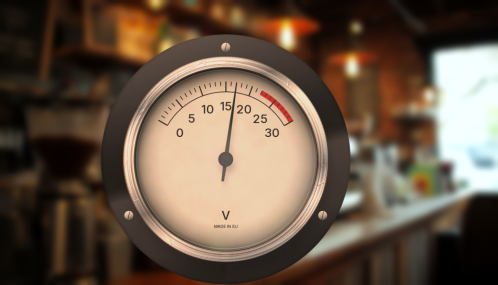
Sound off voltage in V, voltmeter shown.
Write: 17 V
